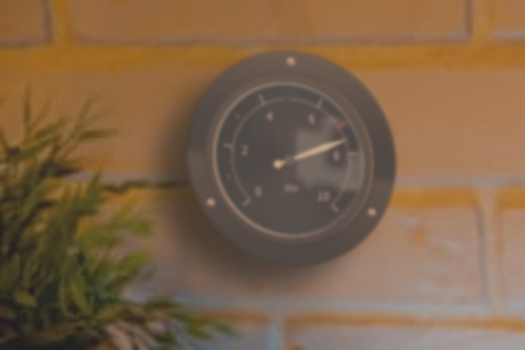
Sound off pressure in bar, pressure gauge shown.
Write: 7.5 bar
